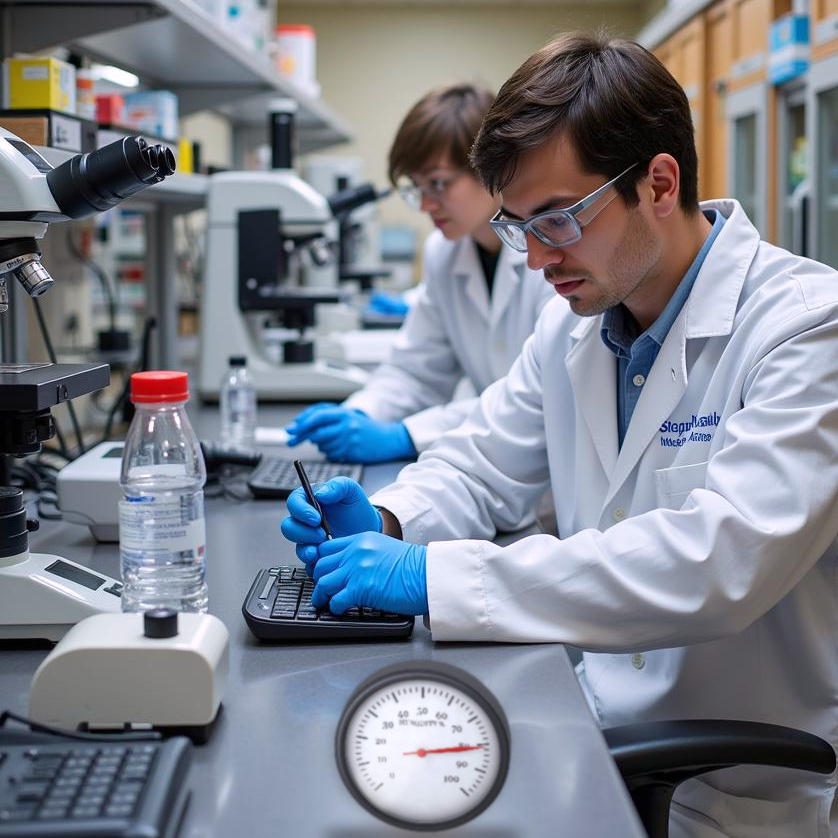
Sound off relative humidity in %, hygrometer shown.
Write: 80 %
